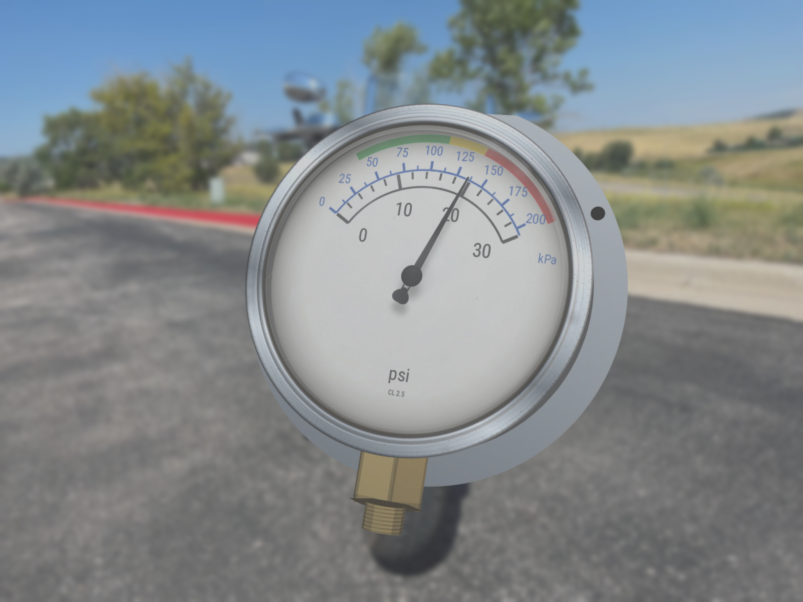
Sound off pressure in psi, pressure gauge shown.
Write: 20 psi
